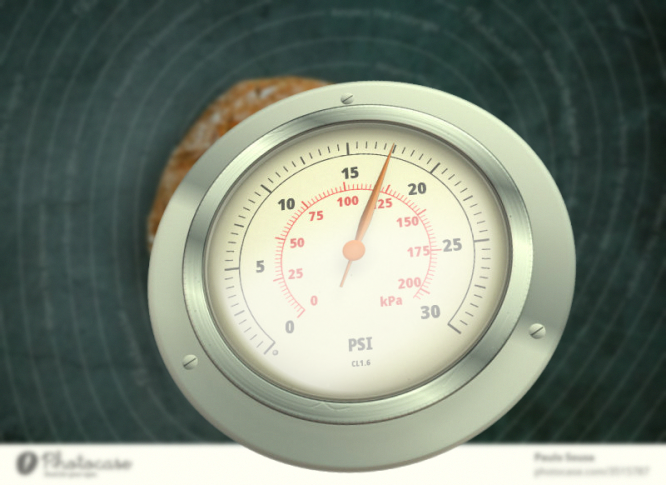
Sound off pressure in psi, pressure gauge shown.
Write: 17.5 psi
